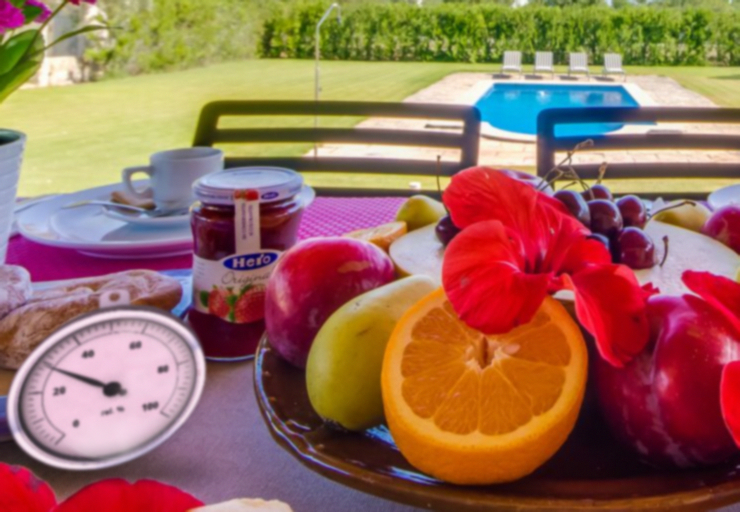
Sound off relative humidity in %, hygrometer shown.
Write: 30 %
